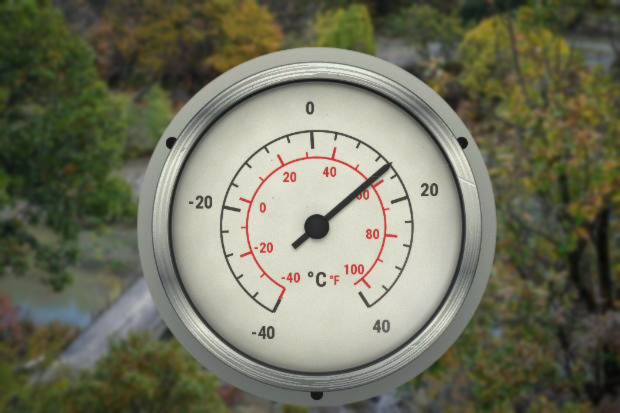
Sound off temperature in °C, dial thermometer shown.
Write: 14 °C
